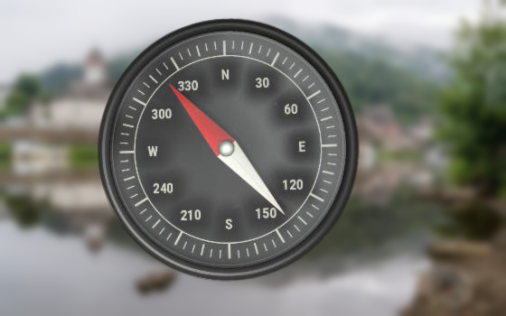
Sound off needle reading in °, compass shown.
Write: 320 °
